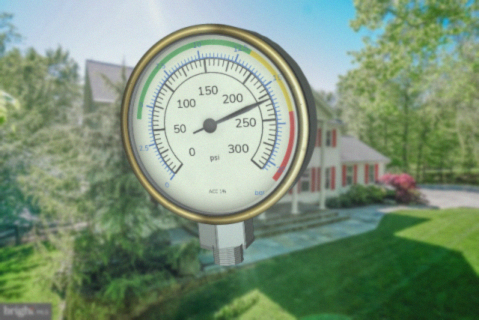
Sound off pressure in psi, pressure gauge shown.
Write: 230 psi
